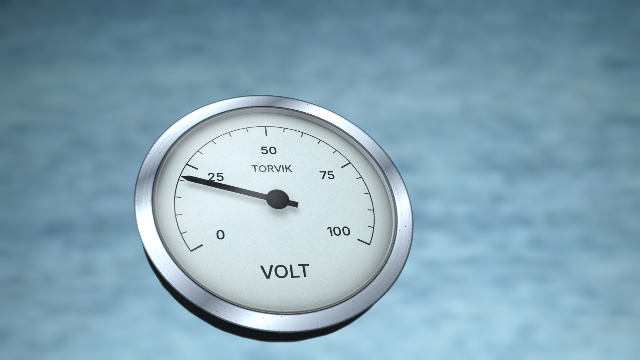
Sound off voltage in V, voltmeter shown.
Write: 20 V
